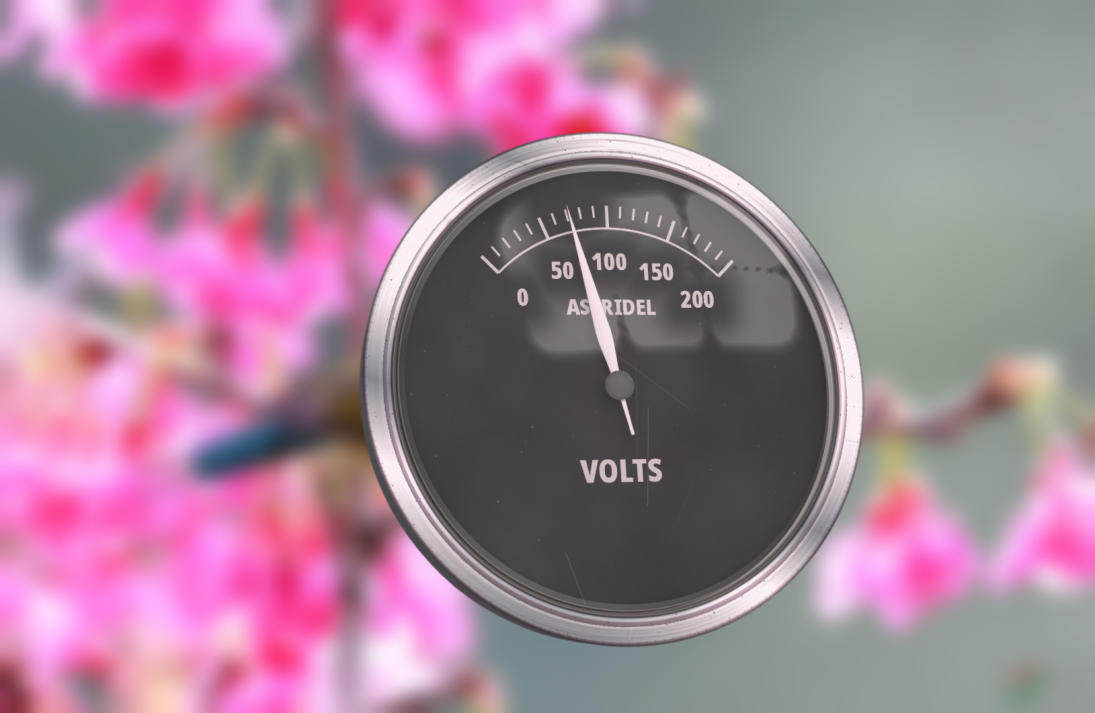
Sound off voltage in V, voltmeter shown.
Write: 70 V
